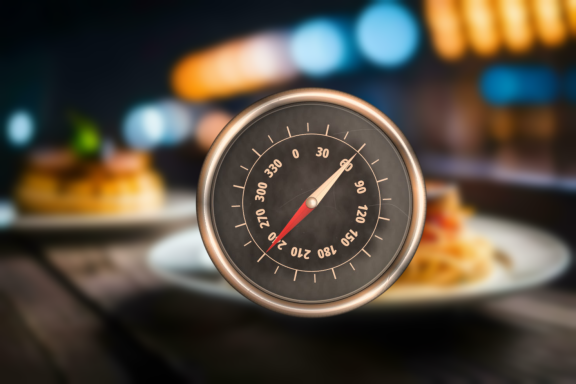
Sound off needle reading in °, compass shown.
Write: 240 °
